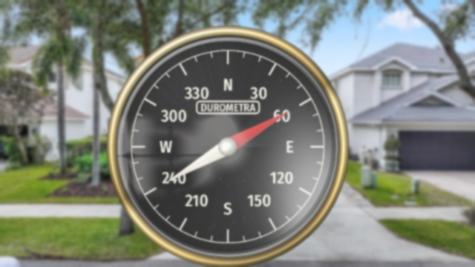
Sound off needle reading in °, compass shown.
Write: 60 °
